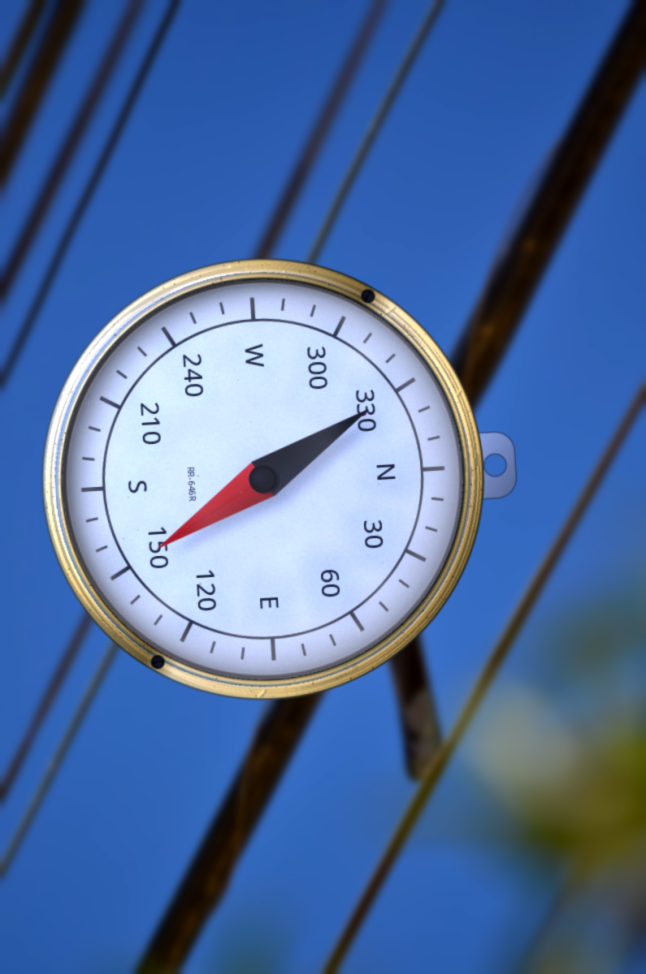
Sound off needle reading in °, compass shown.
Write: 150 °
